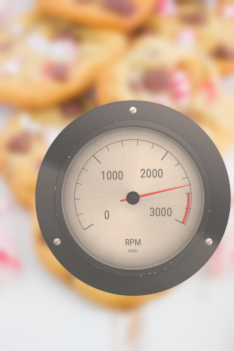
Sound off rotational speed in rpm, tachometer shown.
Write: 2500 rpm
